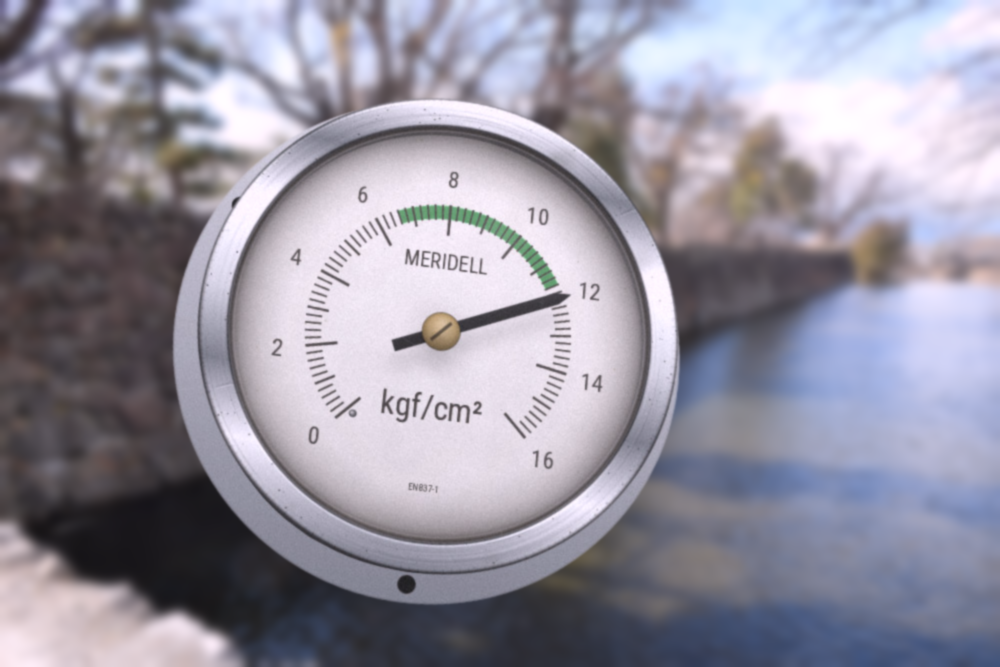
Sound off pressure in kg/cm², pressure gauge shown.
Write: 12 kg/cm²
